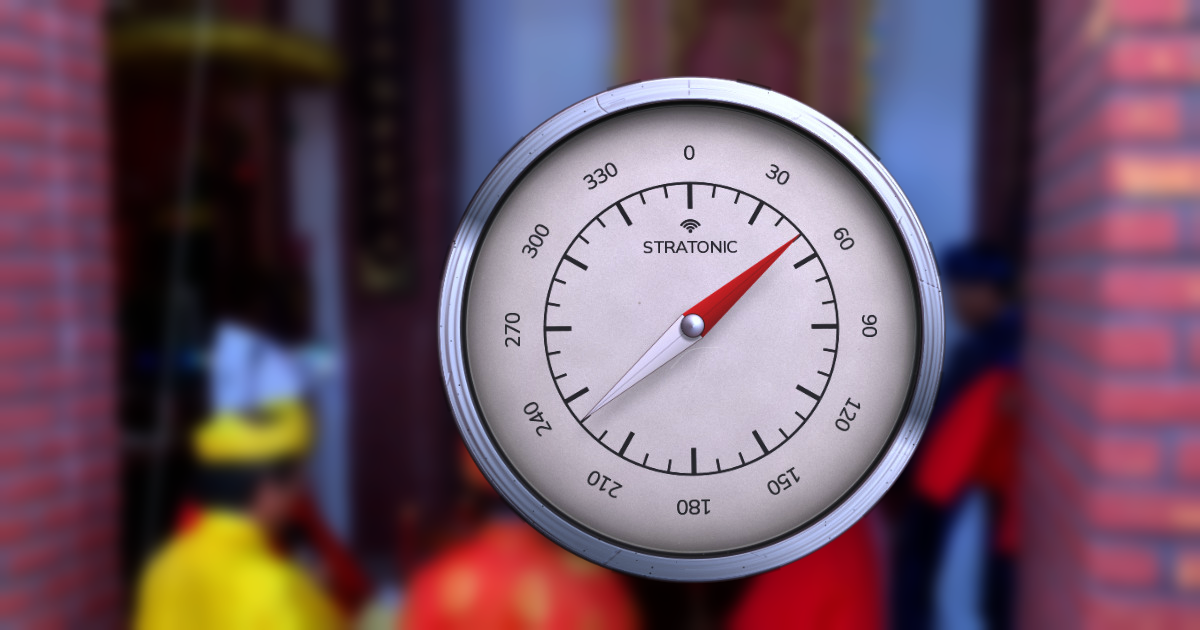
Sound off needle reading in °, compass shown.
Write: 50 °
